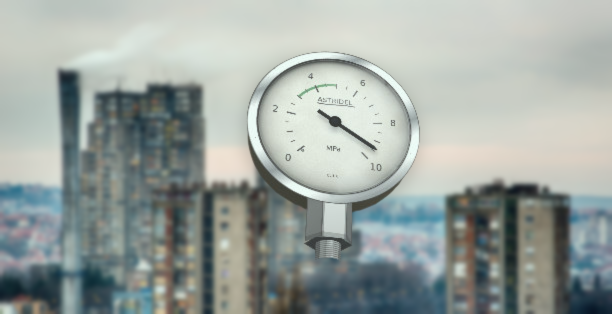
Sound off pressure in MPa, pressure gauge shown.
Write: 9.5 MPa
